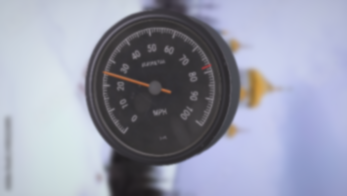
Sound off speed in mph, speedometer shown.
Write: 25 mph
